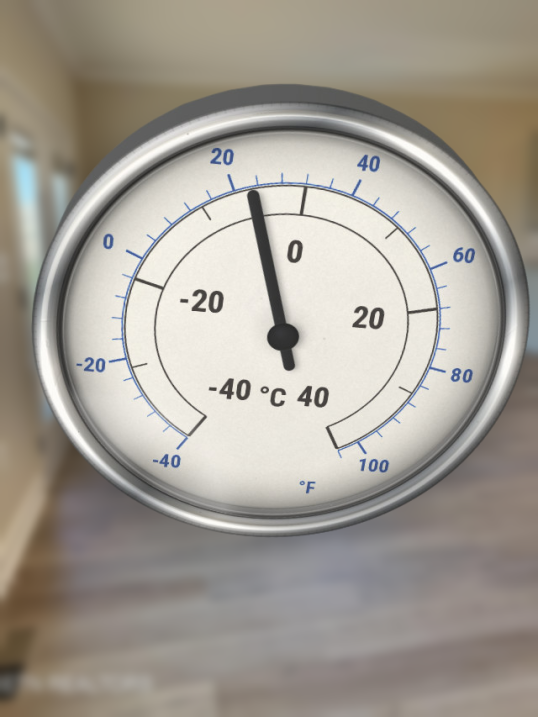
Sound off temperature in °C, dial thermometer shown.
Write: -5 °C
